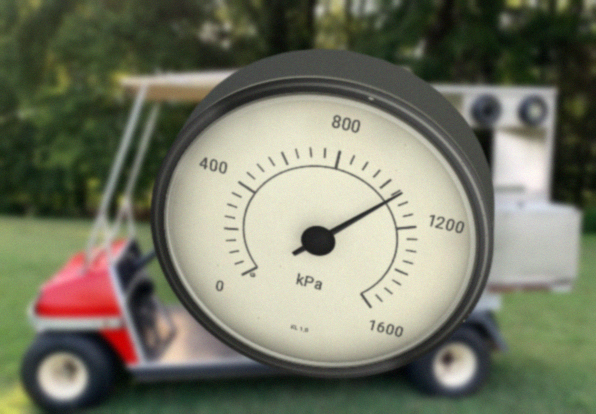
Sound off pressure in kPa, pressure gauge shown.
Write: 1050 kPa
